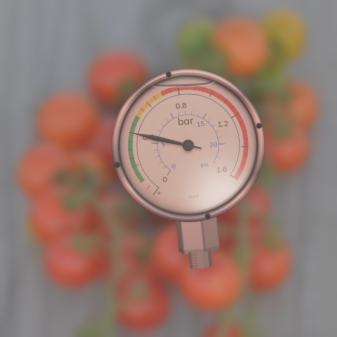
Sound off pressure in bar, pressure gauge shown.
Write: 0.4 bar
